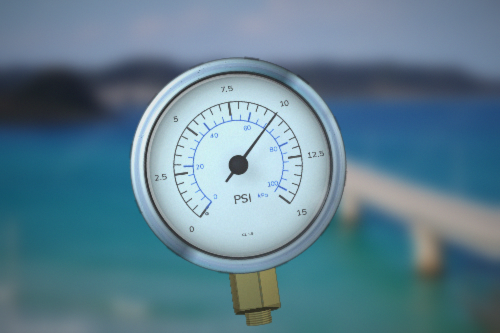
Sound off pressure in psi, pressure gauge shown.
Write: 10 psi
